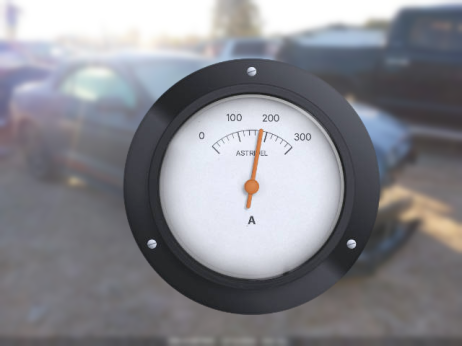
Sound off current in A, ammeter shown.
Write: 180 A
